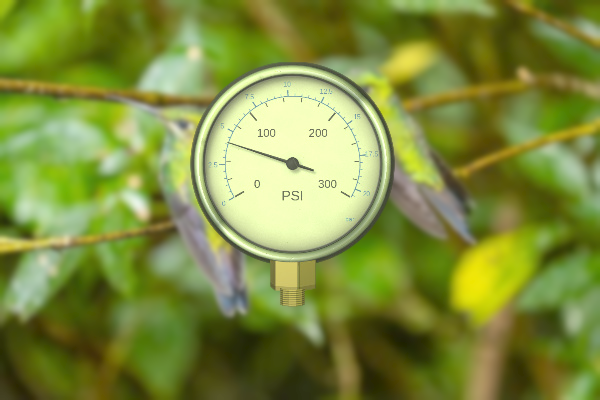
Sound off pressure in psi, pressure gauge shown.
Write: 60 psi
